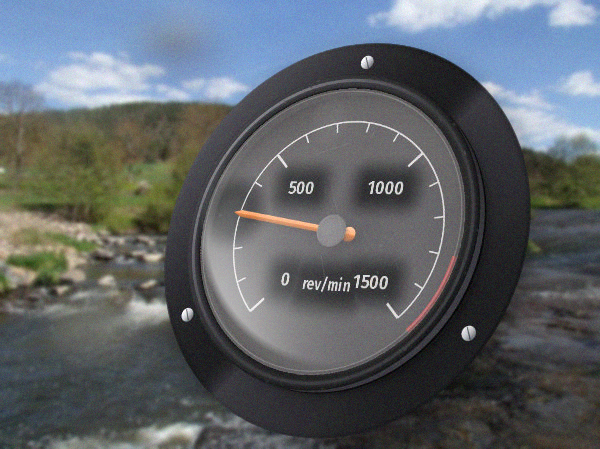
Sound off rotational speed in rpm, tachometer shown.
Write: 300 rpm
